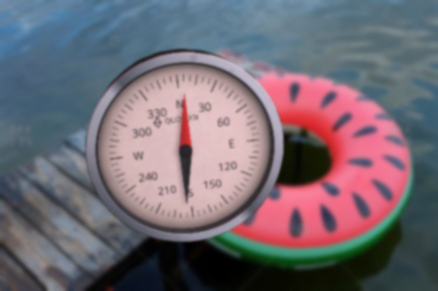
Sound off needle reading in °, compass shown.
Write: 5 °
